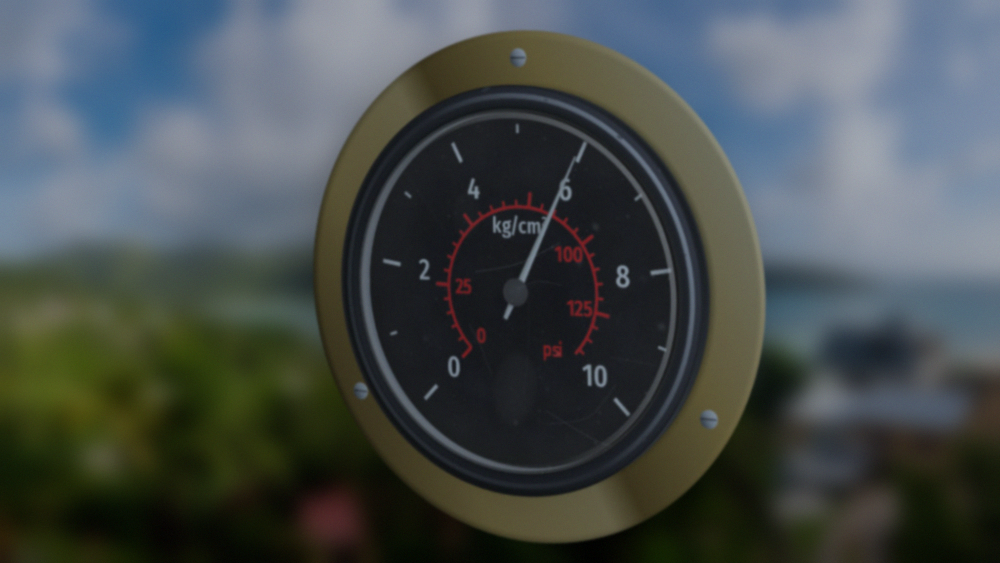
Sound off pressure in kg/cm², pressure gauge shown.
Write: 6 kg/cm²
